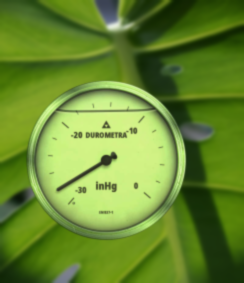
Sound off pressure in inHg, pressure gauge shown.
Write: -28 inHg
